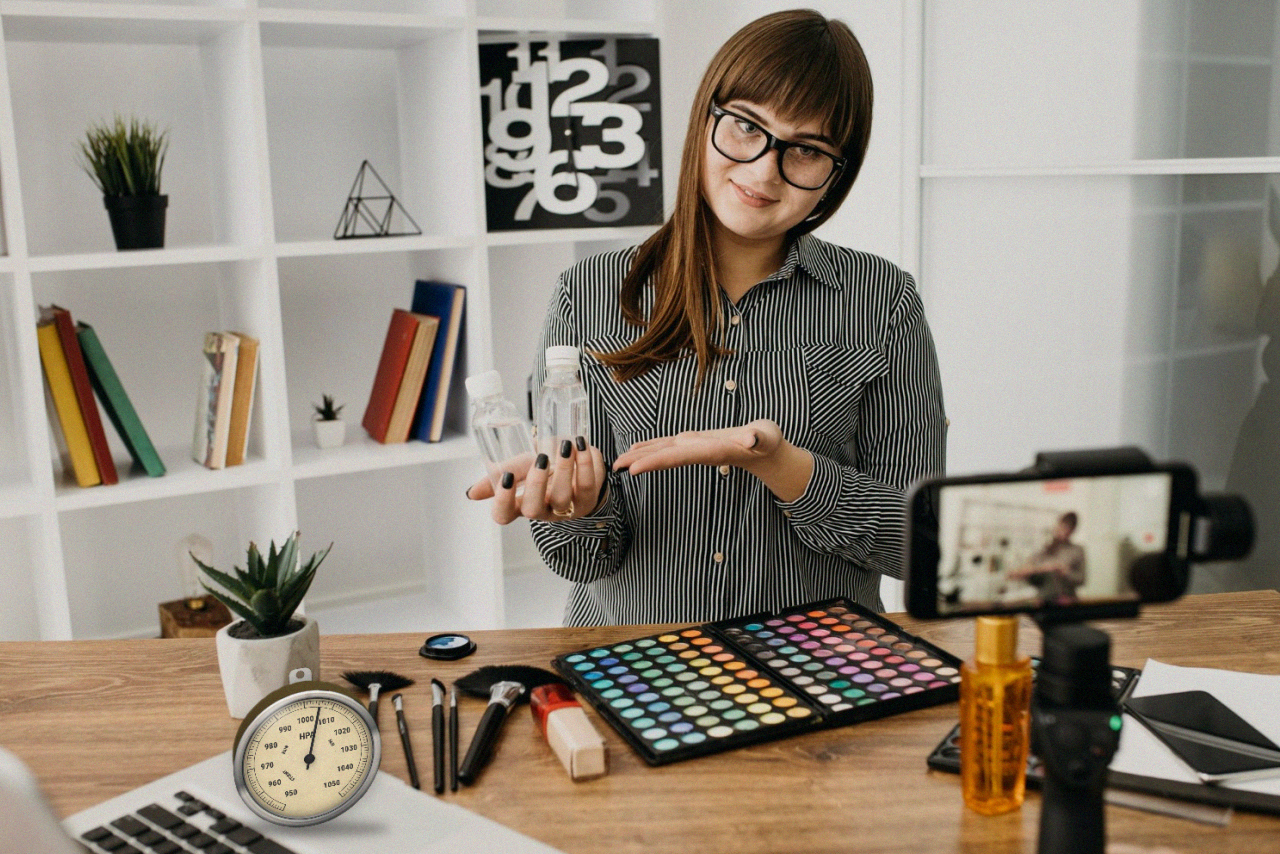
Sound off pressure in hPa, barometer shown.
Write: 1005 hPa
